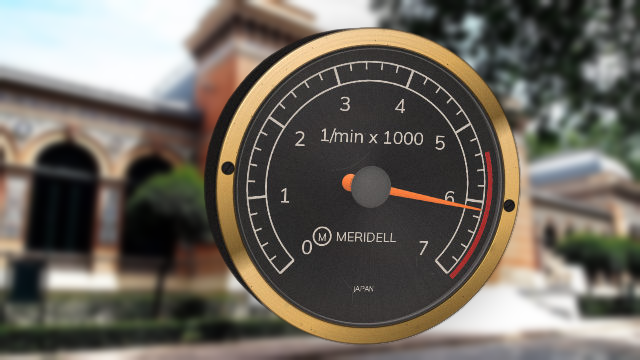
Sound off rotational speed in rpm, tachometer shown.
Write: 6100 rpm
